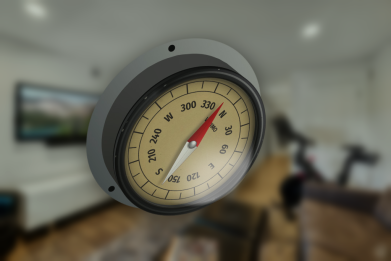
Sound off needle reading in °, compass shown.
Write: 345 °
